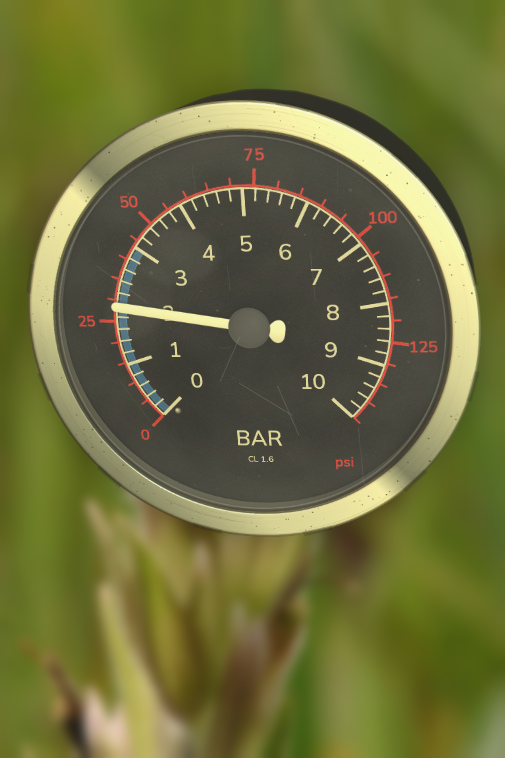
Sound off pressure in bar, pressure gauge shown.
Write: 2 bar
